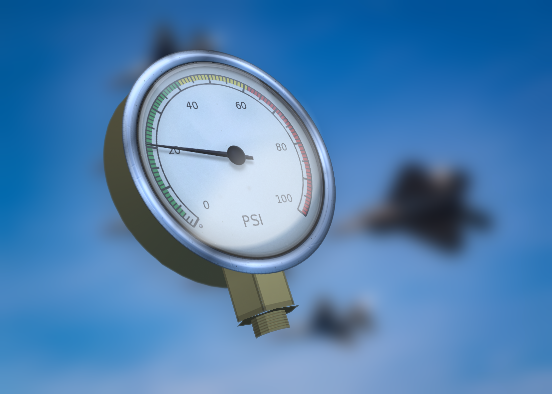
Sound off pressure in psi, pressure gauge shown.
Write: 20 psi
